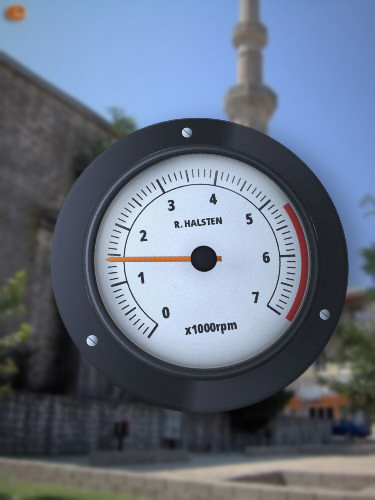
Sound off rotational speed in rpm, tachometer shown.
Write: 1400 rpm
